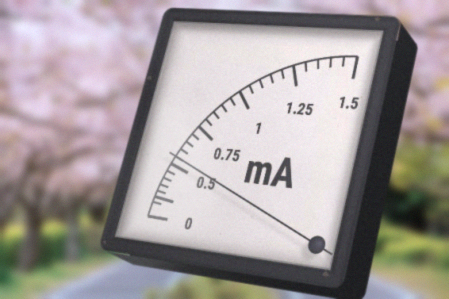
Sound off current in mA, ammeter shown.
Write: 0.55 mA
